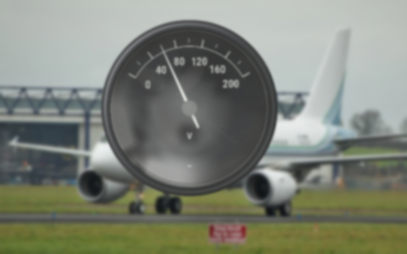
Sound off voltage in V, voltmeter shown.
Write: 60 V
